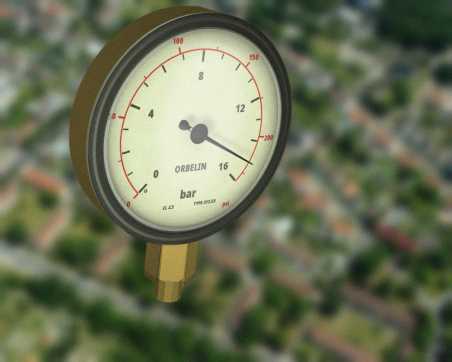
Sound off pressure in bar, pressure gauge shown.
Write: 15 bar
